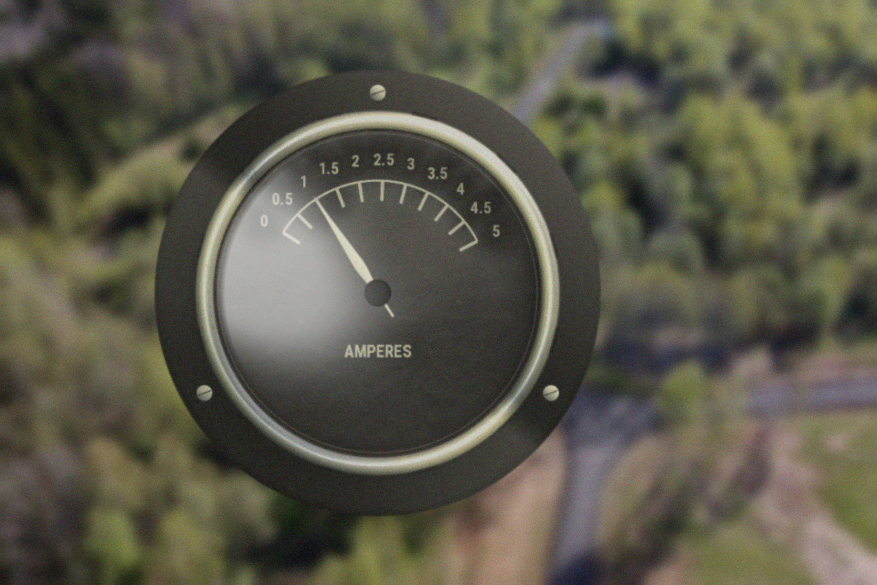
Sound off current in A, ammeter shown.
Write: 1 A
